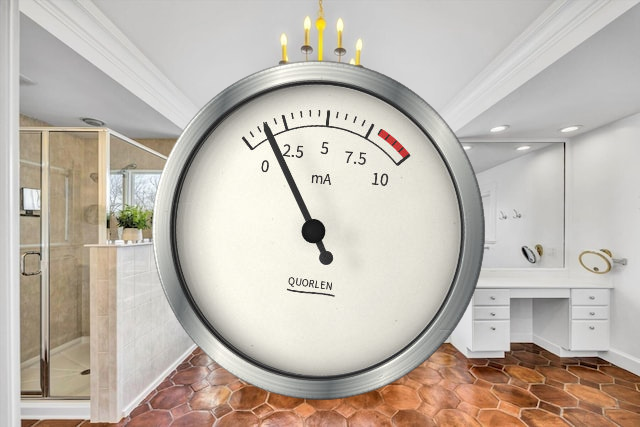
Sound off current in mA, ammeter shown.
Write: 1.5 mA
